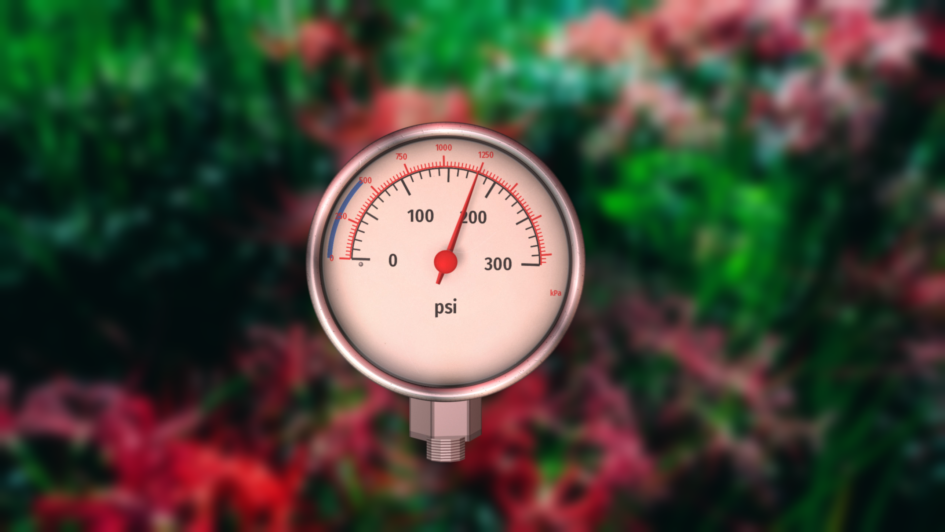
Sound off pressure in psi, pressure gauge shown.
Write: 180 psi
